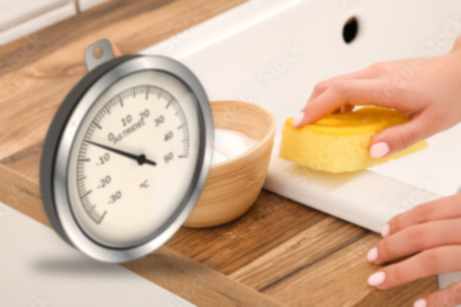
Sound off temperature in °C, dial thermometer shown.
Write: -5 °C
